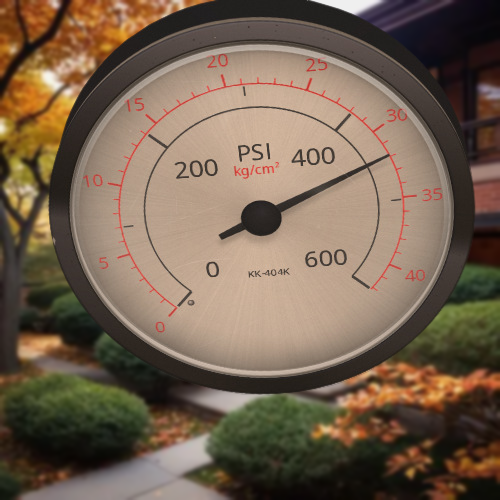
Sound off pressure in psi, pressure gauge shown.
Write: 450 psi
